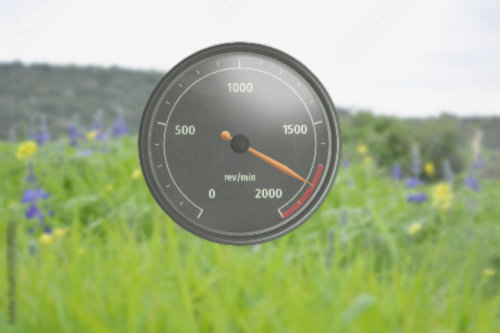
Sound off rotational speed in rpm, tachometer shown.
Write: 1800 rpm
